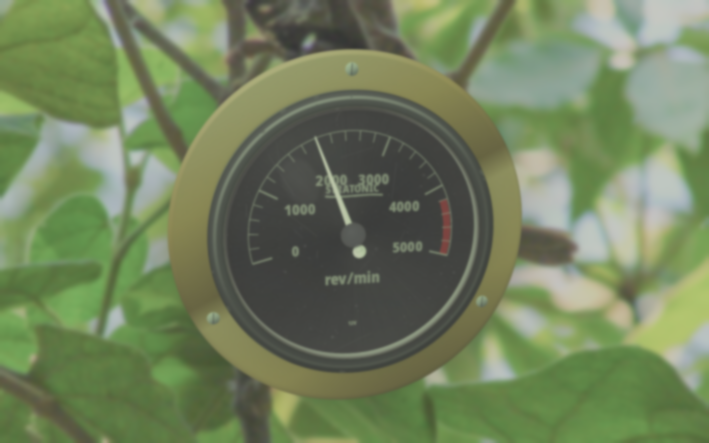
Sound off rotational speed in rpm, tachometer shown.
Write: 2000 rpm
